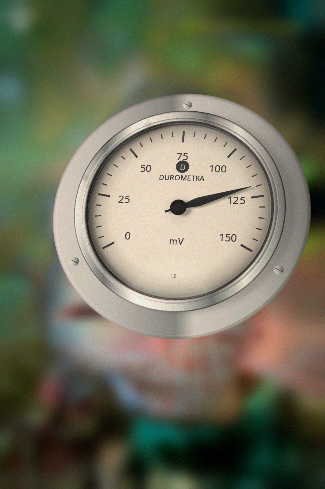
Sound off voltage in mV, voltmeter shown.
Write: 120 mV
